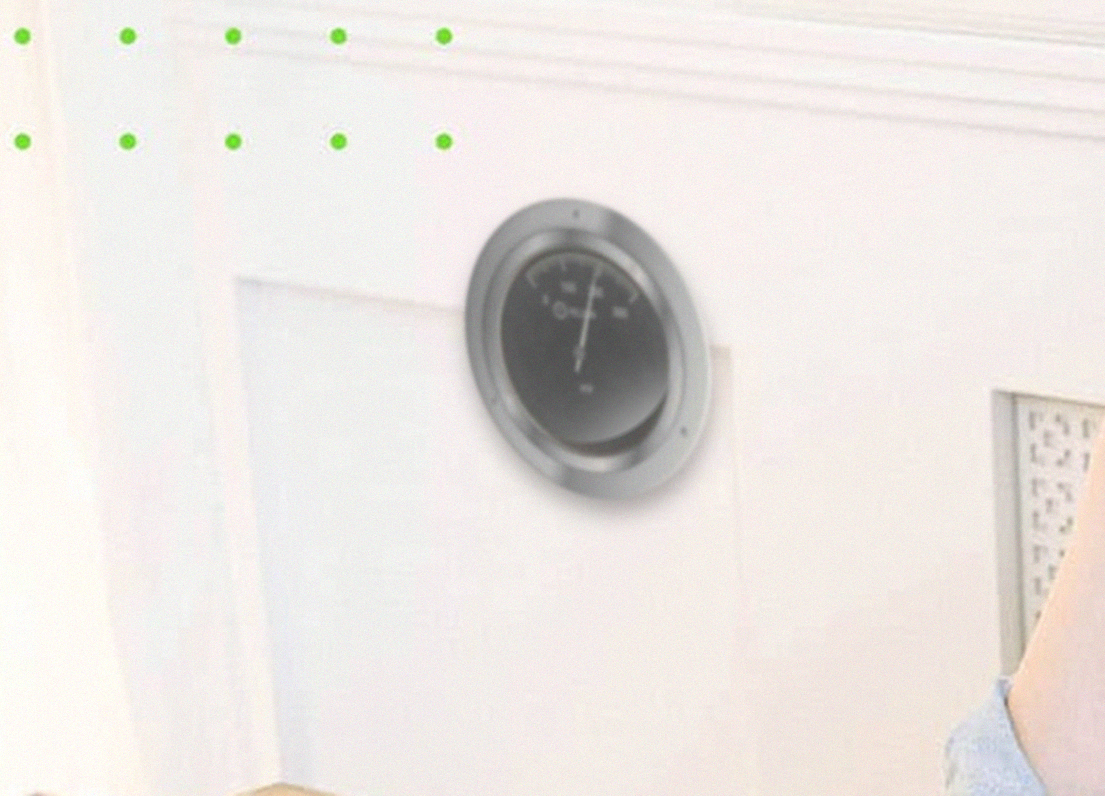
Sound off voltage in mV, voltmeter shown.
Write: 200 mV
